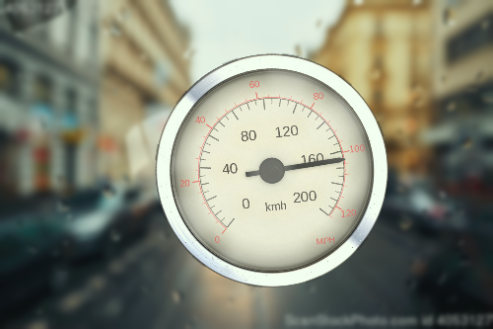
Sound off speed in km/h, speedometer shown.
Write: 165 km/h
